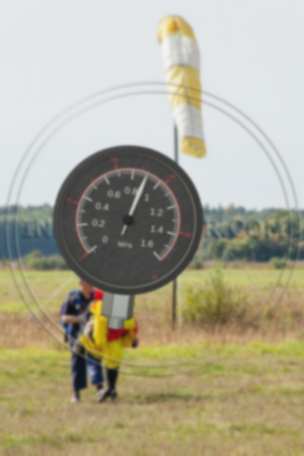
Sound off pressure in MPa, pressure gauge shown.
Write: 0.9 MPa
